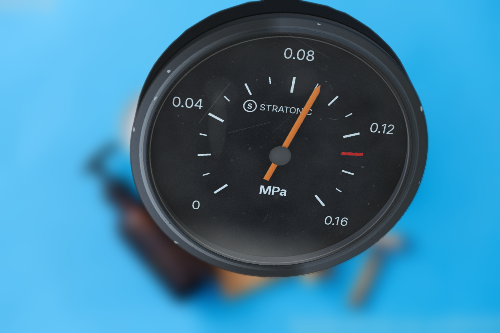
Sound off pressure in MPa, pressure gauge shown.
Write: 0.09 MPa
